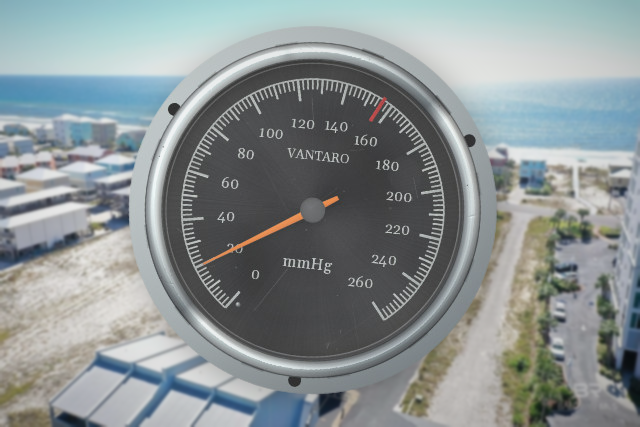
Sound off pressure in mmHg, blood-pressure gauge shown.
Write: 20 mmHg
